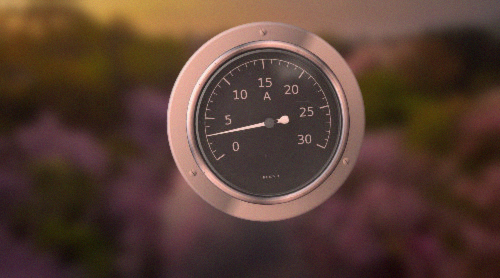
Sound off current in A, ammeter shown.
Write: 3 A
